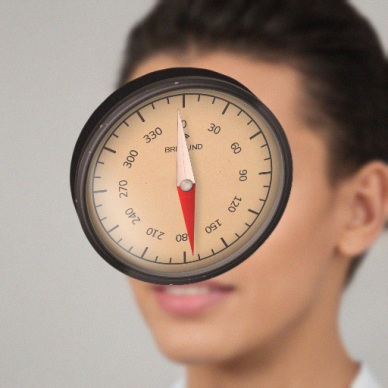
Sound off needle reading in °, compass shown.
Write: 175 °
